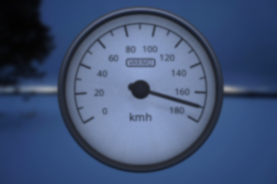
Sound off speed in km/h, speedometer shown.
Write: 170 km/h
